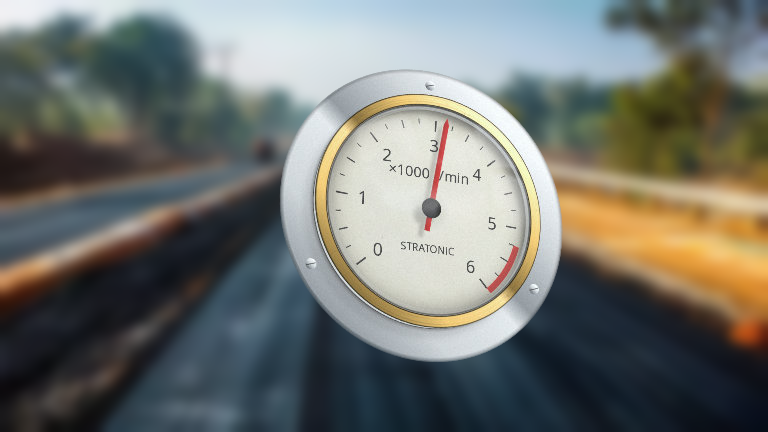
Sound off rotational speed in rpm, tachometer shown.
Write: 3125 rpm
